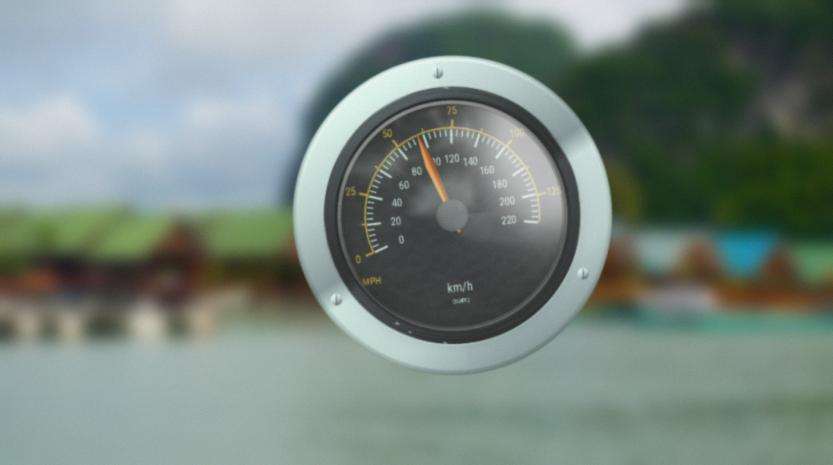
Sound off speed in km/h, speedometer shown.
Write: 96 km/h
